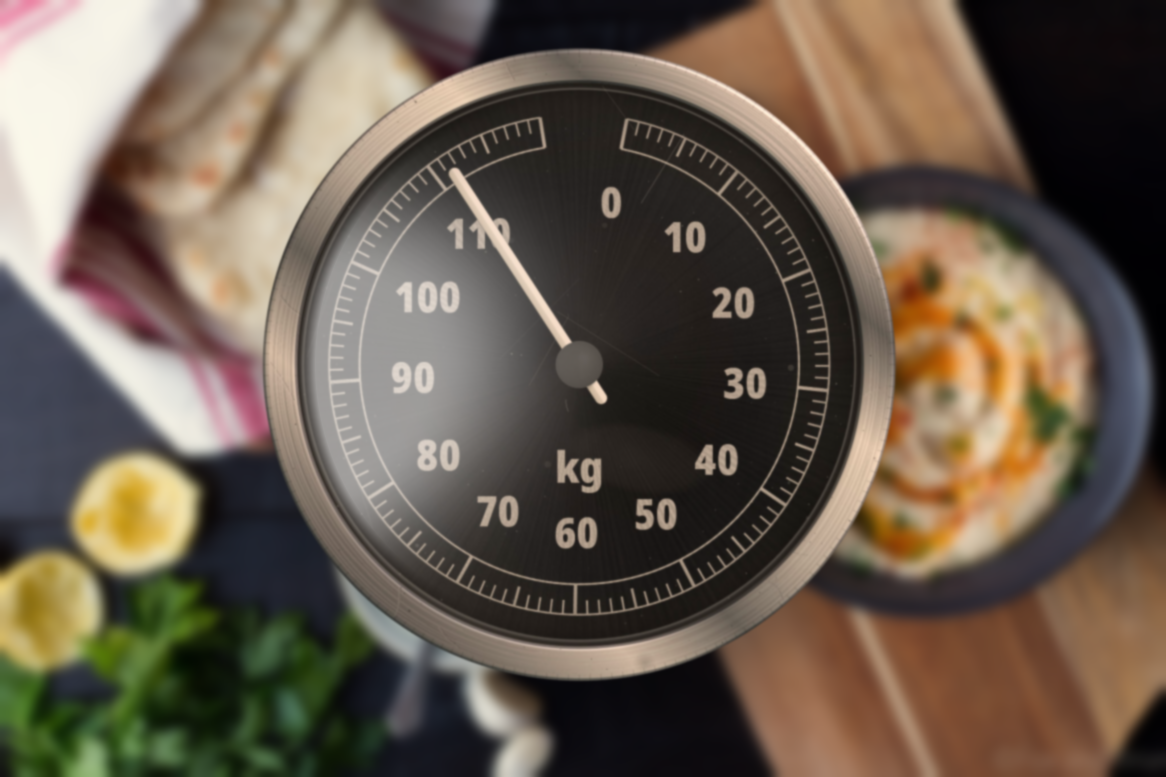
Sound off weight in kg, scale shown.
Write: 111.5 kg
